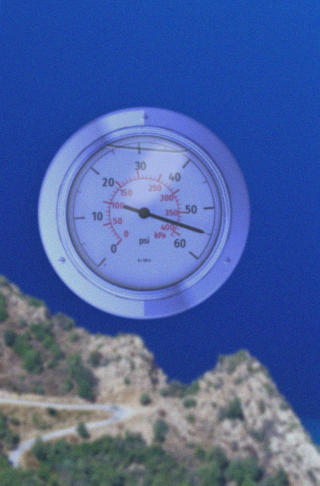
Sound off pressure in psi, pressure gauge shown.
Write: 55 psi
